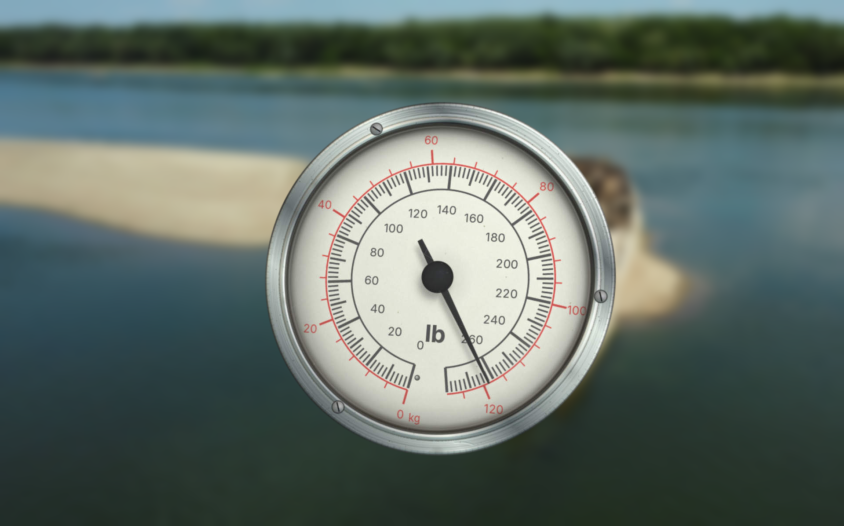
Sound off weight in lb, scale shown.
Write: 262 lb
